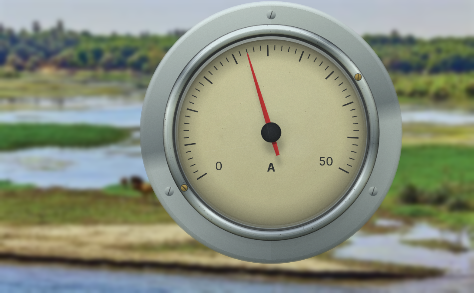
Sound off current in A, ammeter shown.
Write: 22 A
